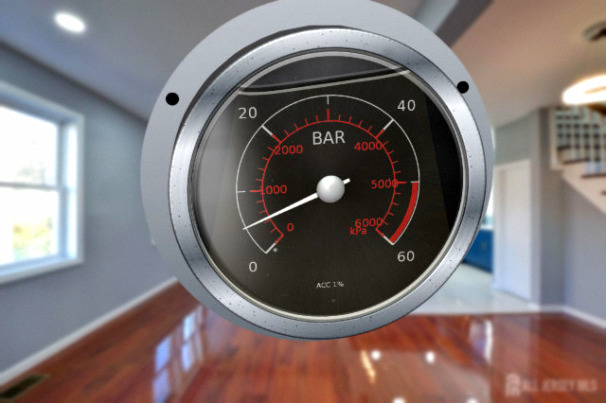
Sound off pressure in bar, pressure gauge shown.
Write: 5 bar
